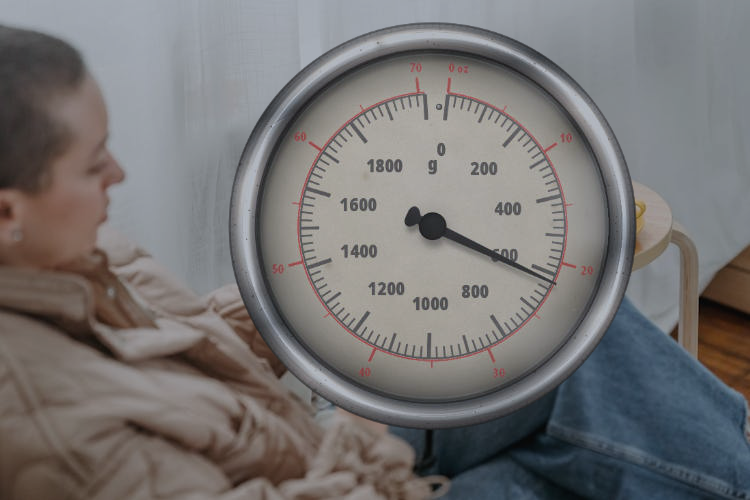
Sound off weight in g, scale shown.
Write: 620 g
